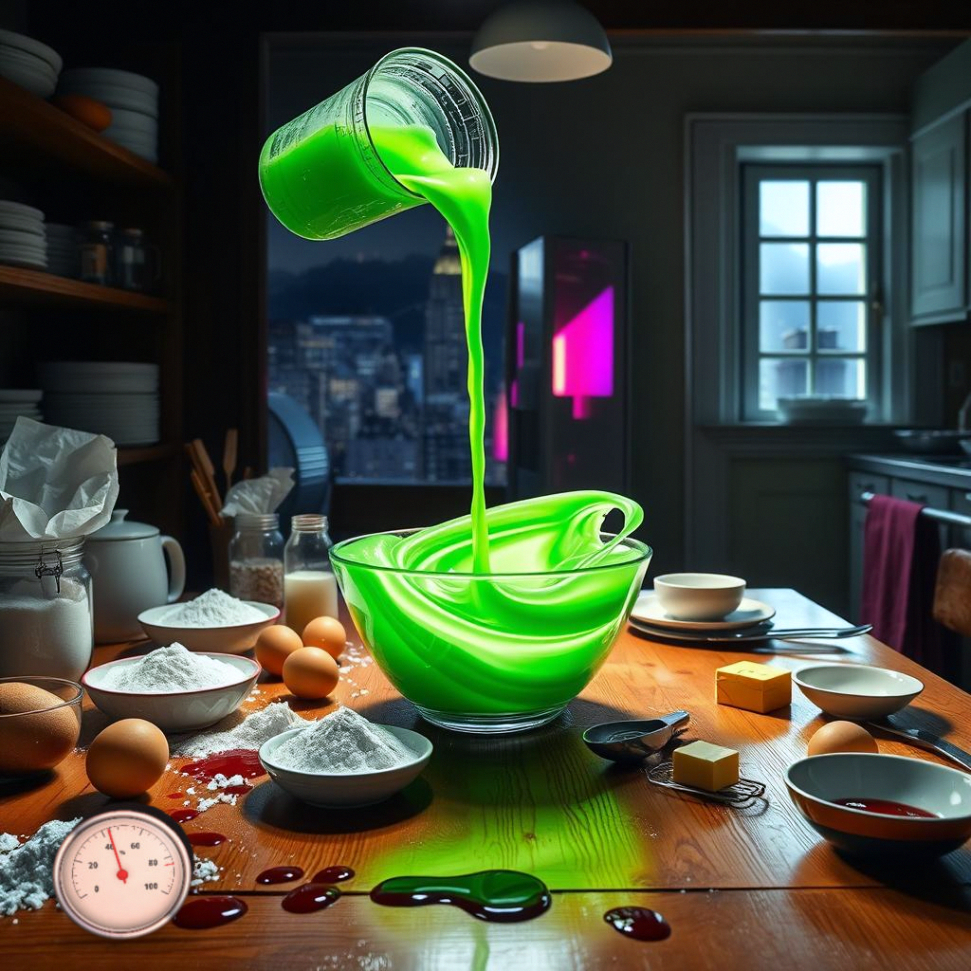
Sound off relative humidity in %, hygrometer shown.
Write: 44 %
